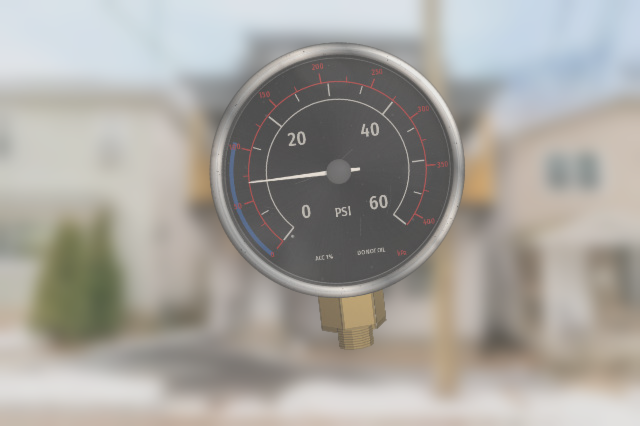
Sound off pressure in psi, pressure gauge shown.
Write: 10 psi
